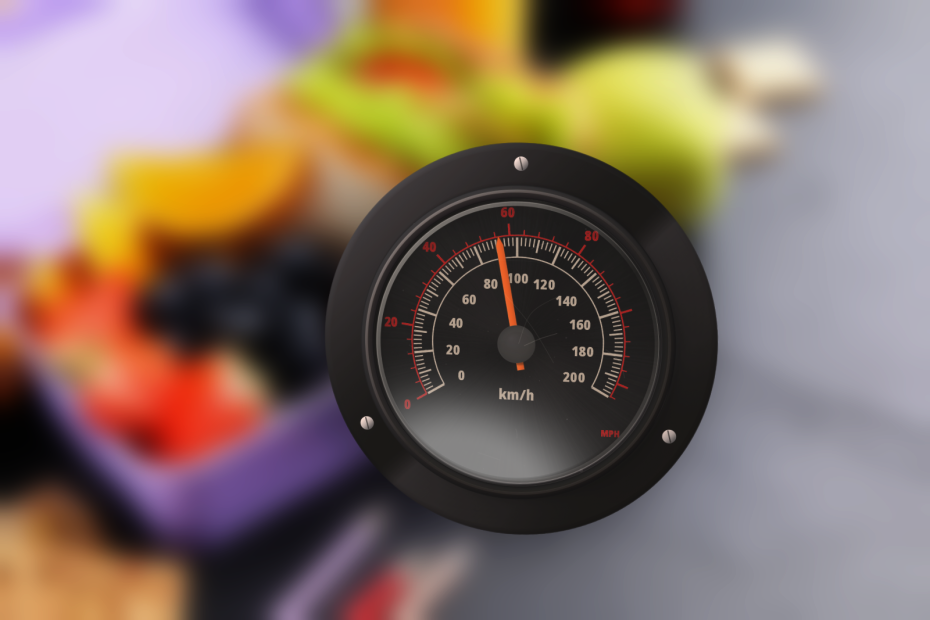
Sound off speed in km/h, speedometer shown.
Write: 92 km/h
